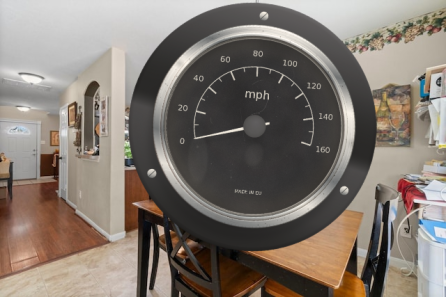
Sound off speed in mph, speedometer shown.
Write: 0 mph
